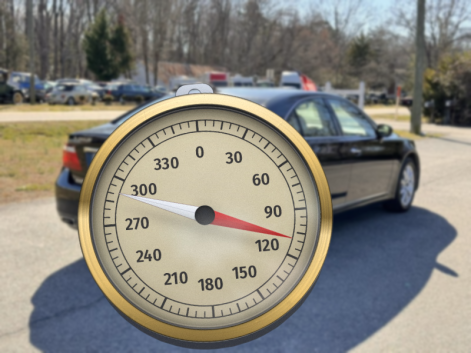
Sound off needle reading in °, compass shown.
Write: 110 °
